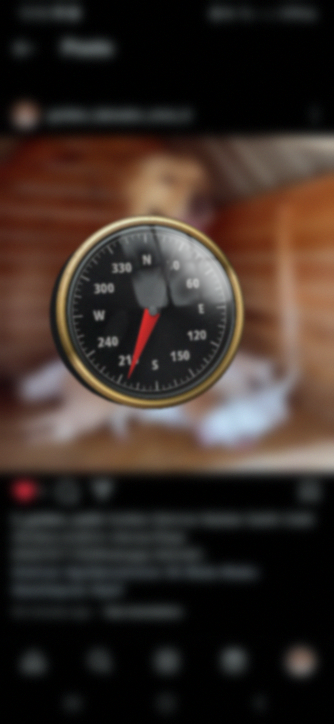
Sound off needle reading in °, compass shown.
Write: 205 °
